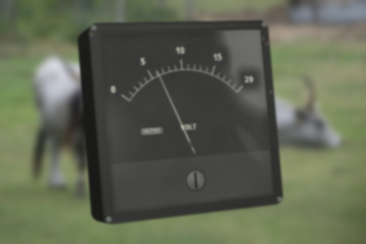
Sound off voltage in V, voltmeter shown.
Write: 6 V
